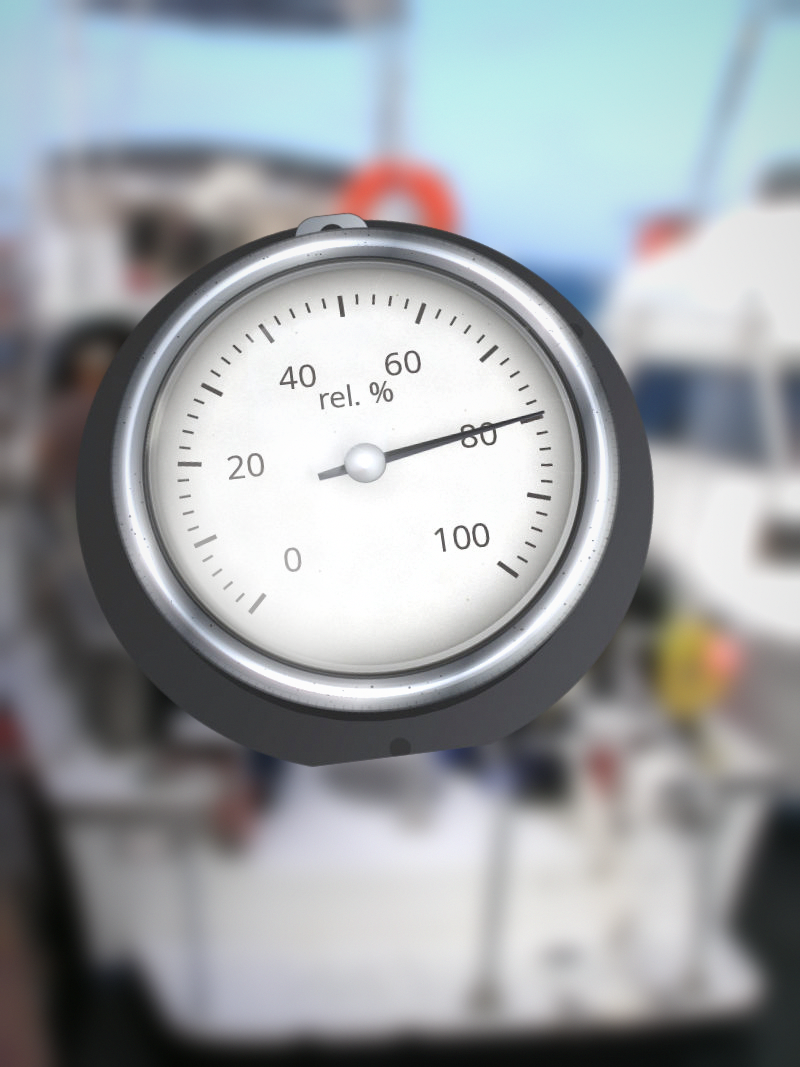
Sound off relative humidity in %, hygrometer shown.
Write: 80 %
